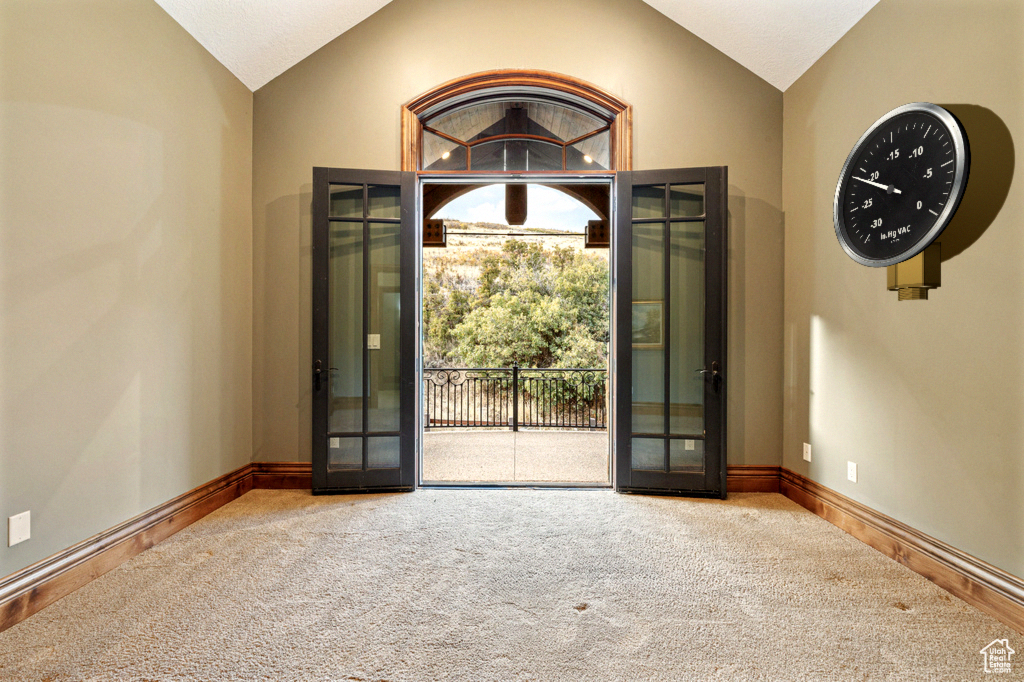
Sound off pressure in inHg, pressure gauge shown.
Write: -21 inHg
